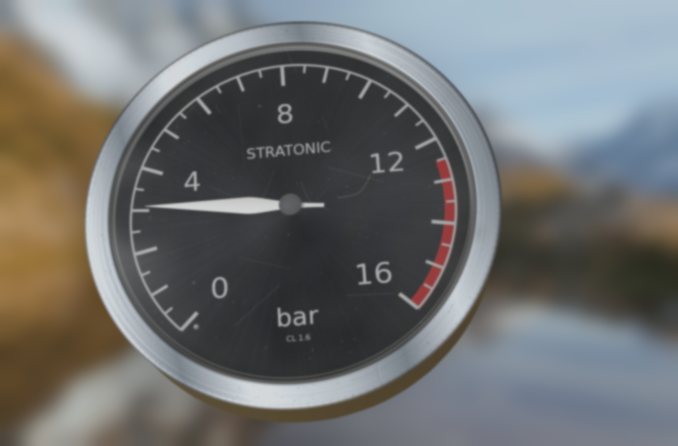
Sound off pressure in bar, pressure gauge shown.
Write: 3 bar
